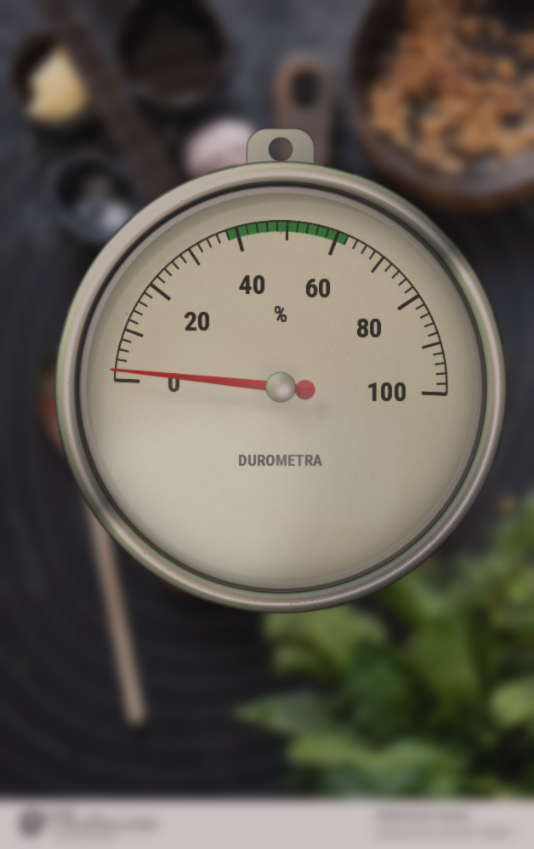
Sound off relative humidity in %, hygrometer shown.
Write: 2 %
